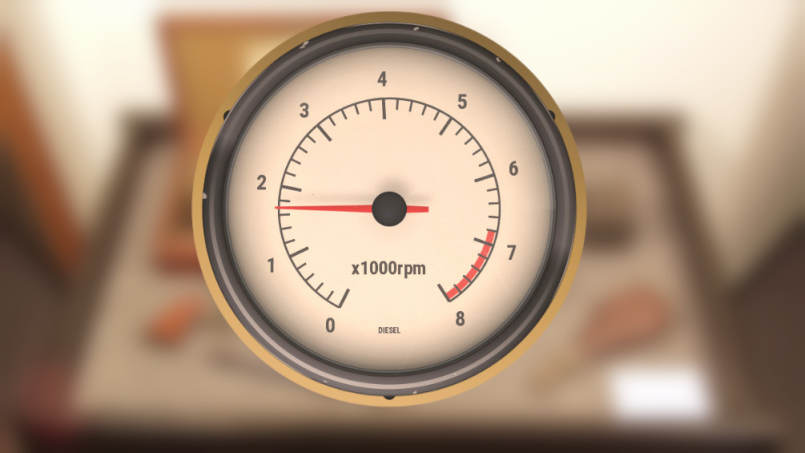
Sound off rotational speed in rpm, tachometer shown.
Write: 1700 rpm
